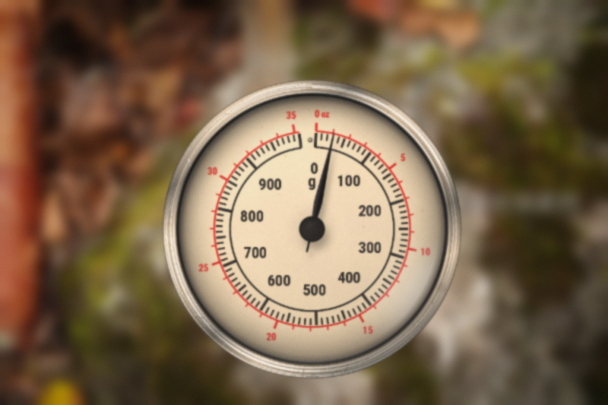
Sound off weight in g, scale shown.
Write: 30 g
